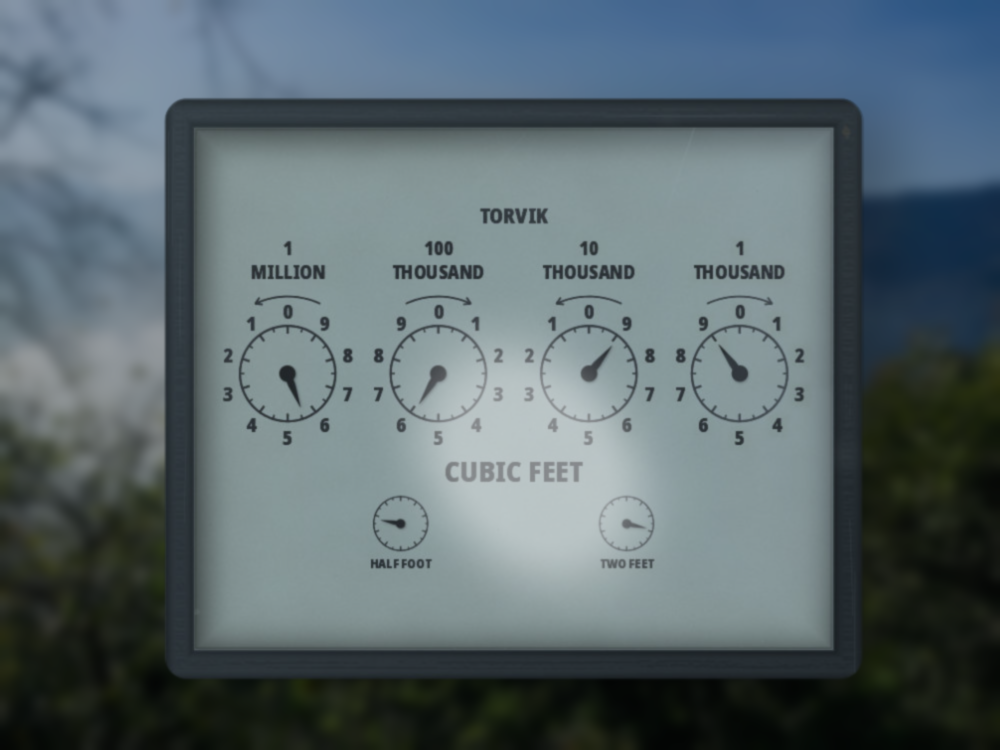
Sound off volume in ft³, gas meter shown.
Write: 558900 ft³
